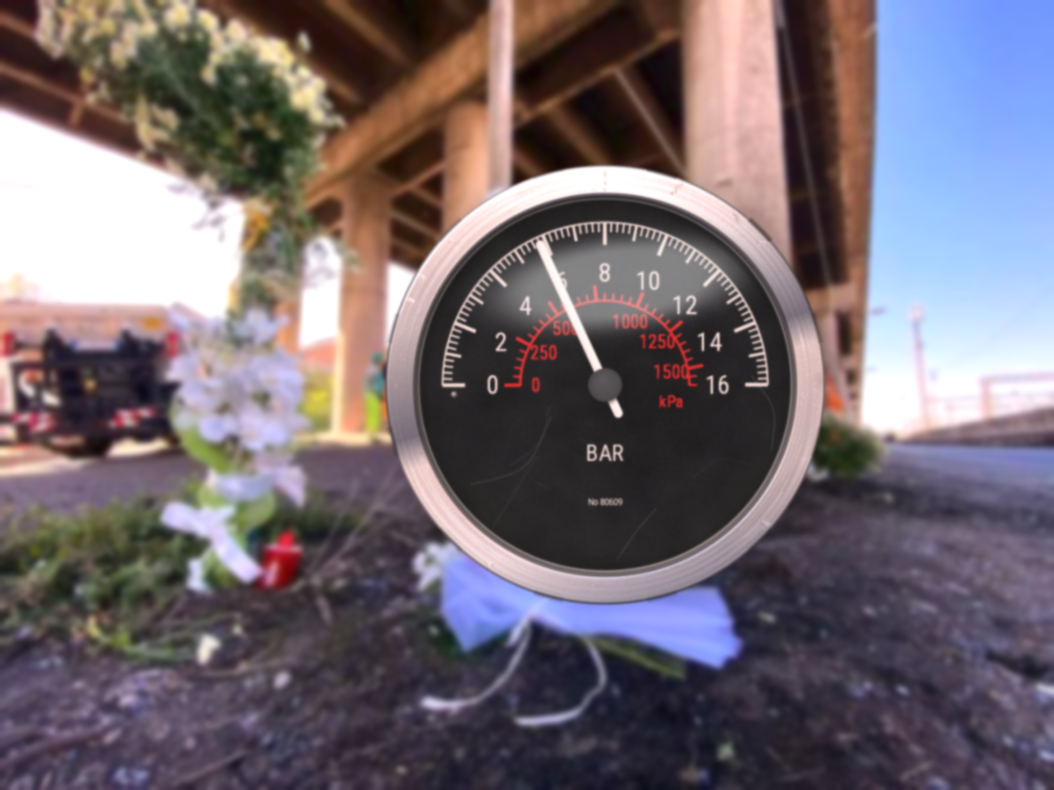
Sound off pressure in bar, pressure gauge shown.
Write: 5.8 bar
